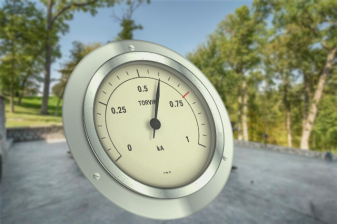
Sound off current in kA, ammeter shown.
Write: 0.6 kA
